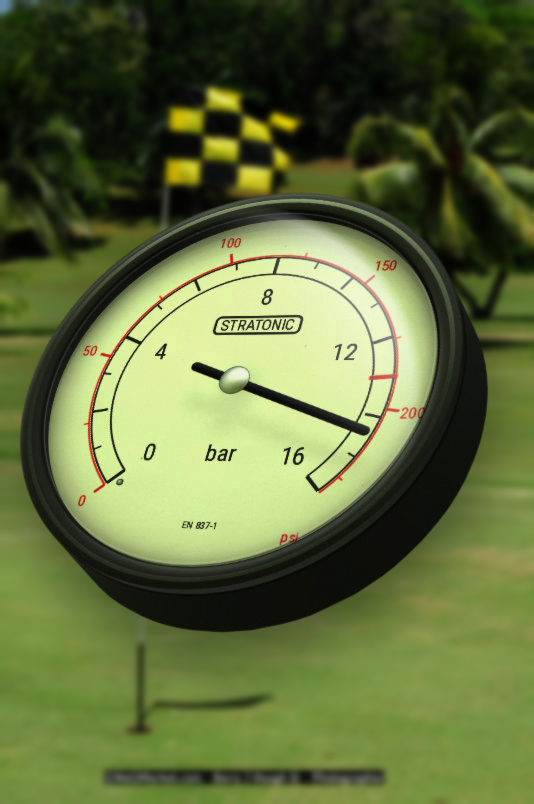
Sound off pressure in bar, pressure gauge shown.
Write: 14.5 bar
